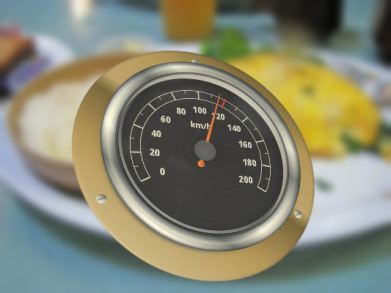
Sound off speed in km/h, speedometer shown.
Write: 115 km/h
